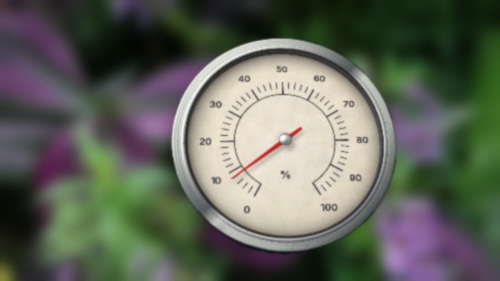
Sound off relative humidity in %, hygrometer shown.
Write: 8 %
